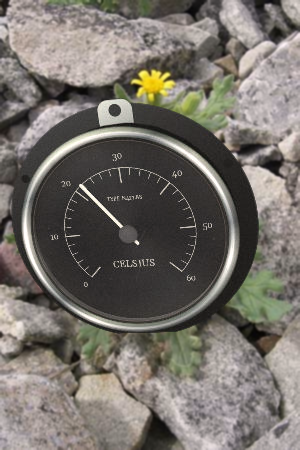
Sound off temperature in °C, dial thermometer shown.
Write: 22 °C
